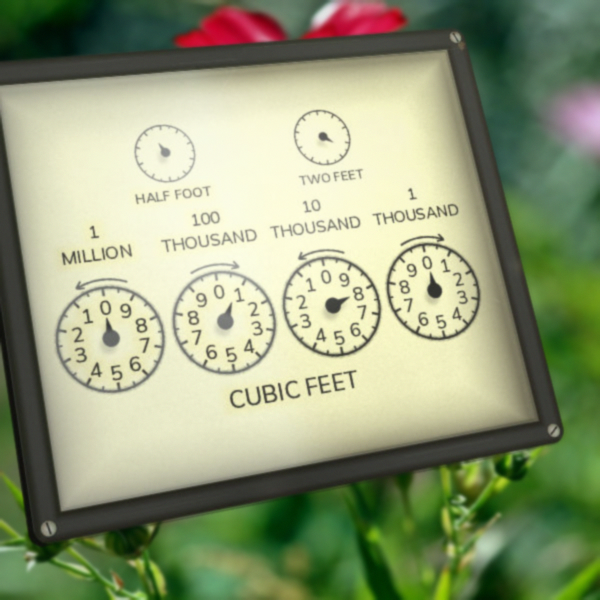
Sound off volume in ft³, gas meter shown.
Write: 8000 ft³
